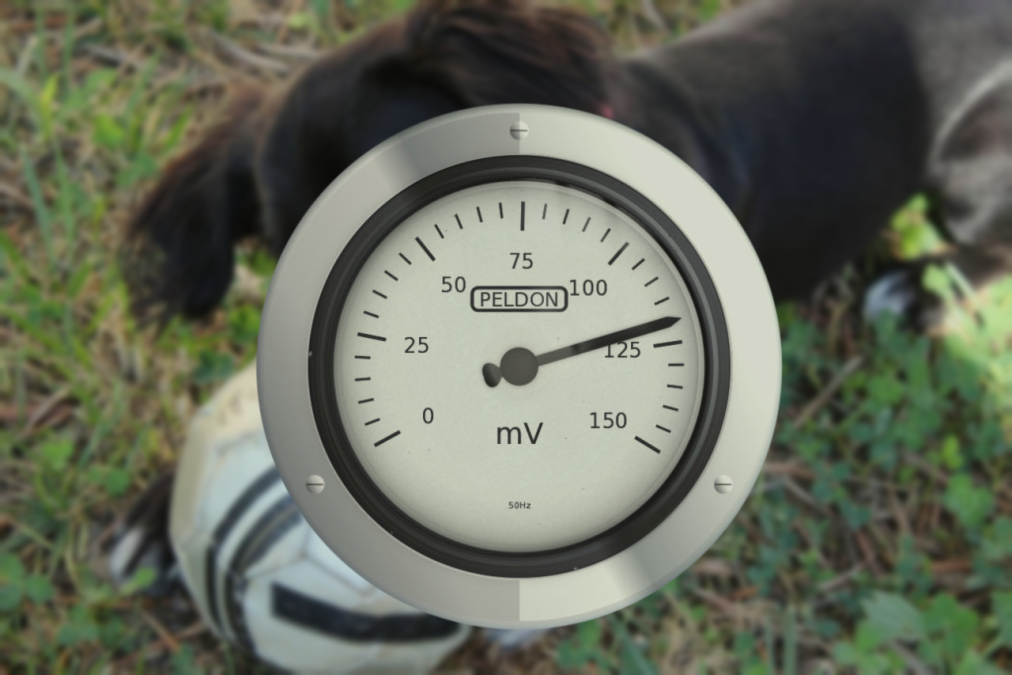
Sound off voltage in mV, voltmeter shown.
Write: 120 mV
